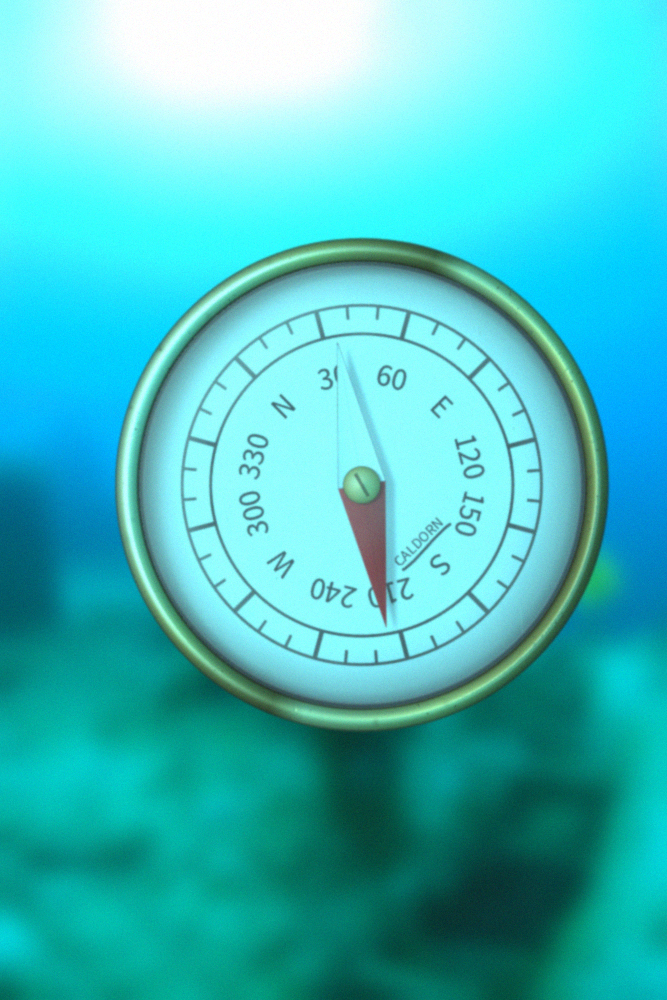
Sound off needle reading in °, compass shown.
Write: 215 °
